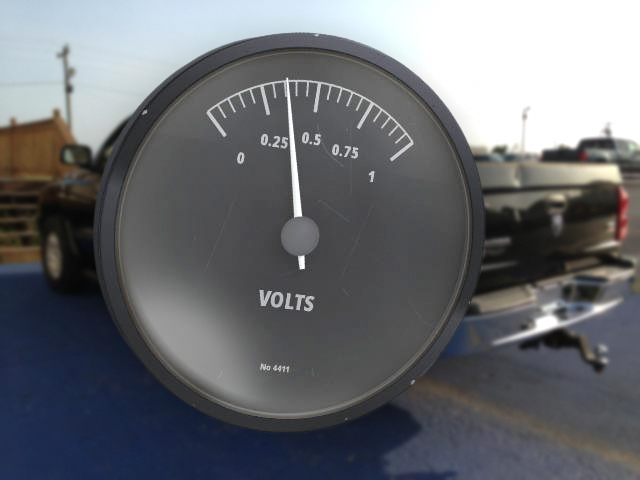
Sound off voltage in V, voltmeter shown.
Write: 0.35 V
